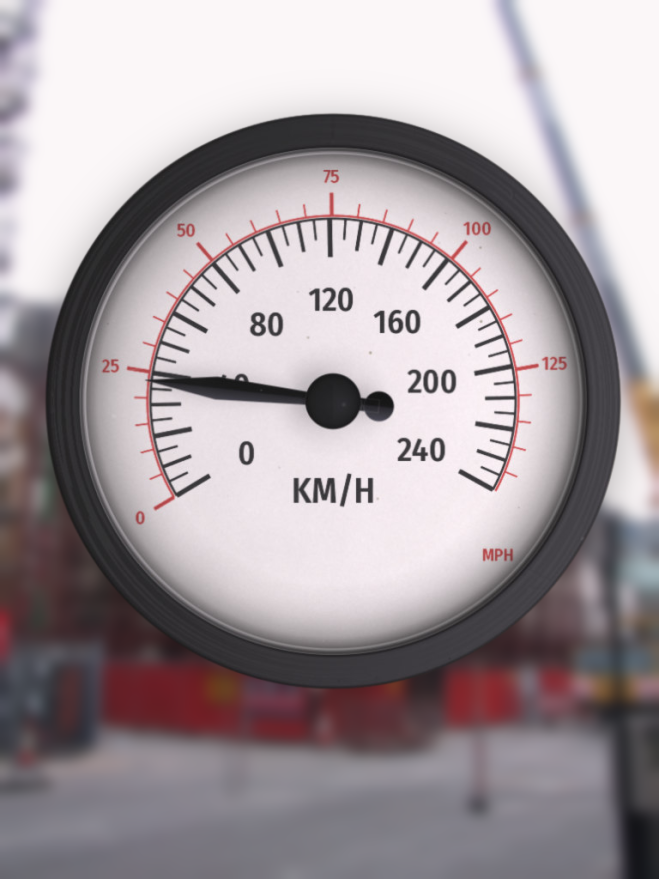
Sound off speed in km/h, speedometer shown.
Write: 37.5 km/h
